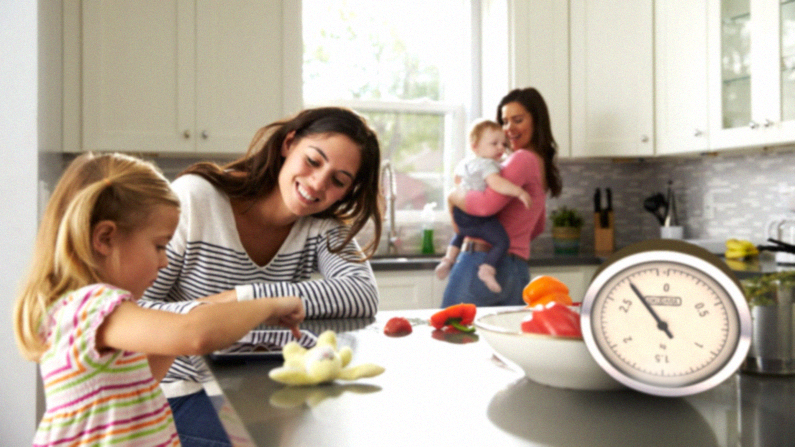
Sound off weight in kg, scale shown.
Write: 2.75 kg
